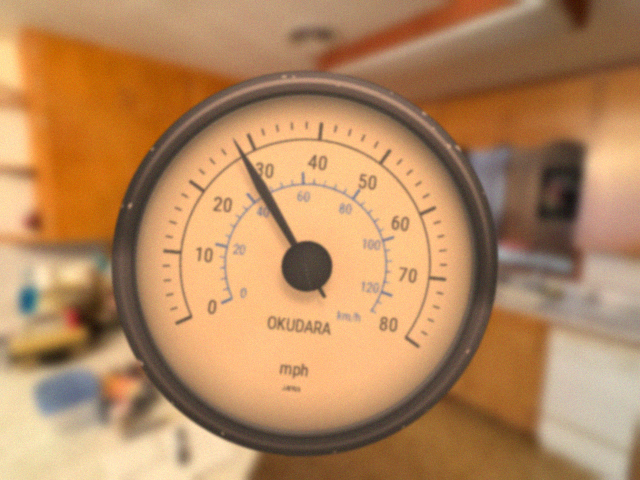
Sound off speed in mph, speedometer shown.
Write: 28 mph
